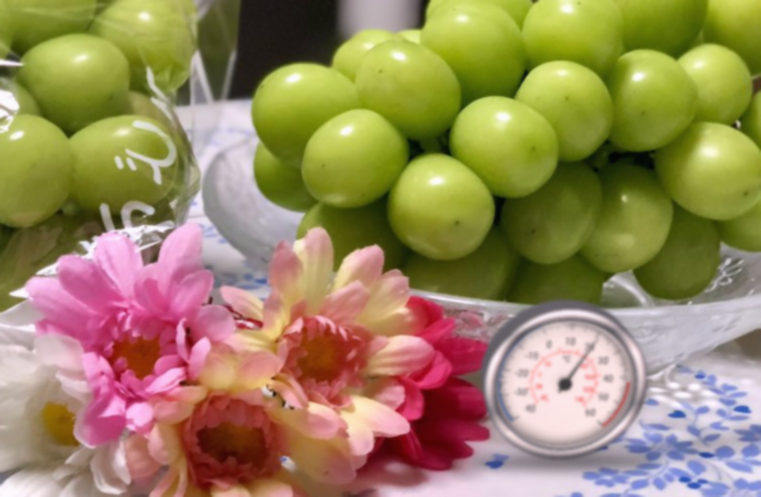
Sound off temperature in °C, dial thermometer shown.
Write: 20 °C
